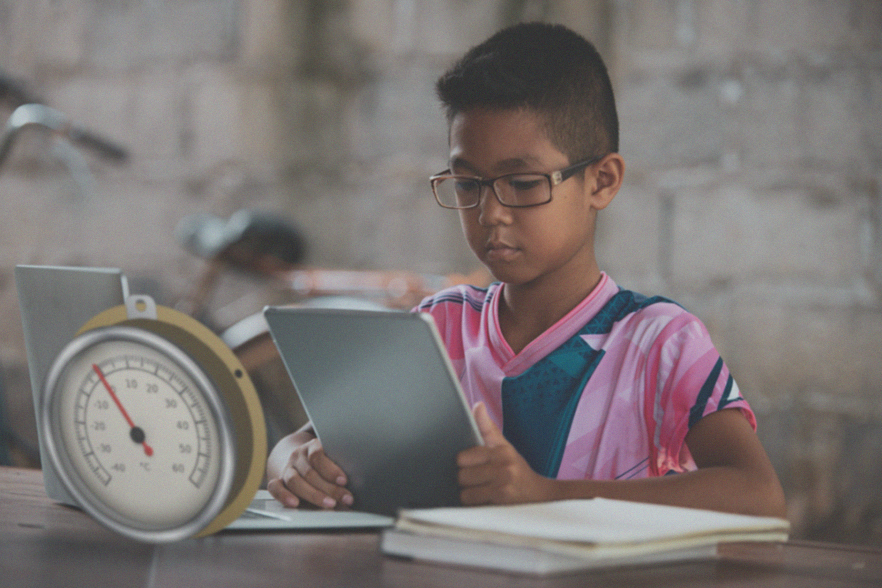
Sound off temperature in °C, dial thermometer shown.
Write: 0 °C
